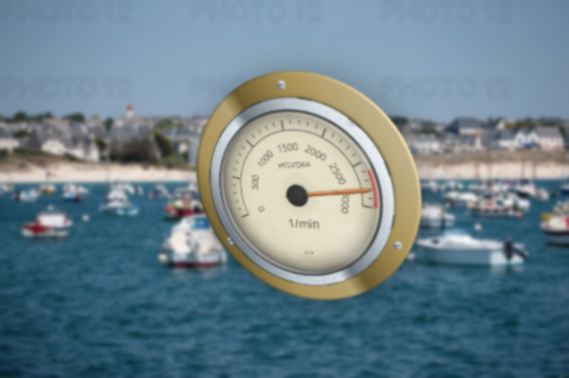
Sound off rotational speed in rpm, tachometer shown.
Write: 2800 rpm
